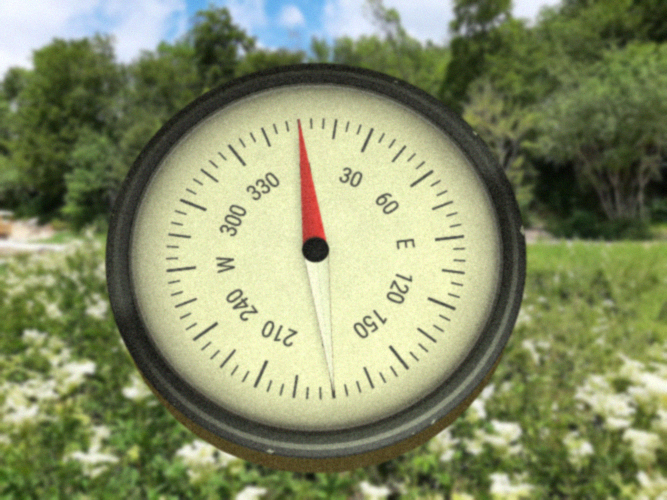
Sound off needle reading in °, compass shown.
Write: 0 °
